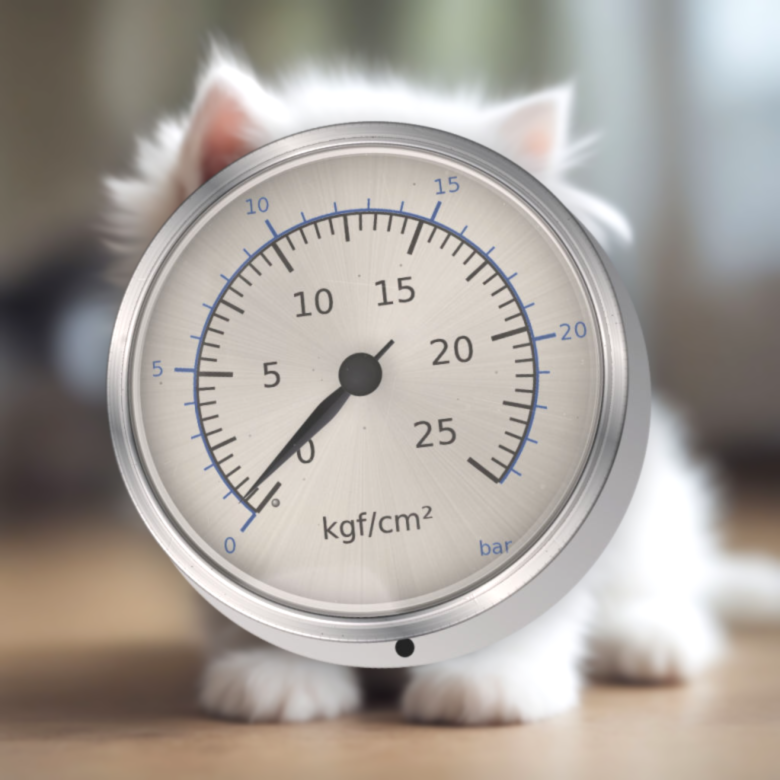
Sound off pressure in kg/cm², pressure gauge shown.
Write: 0.5 kg/cm²
